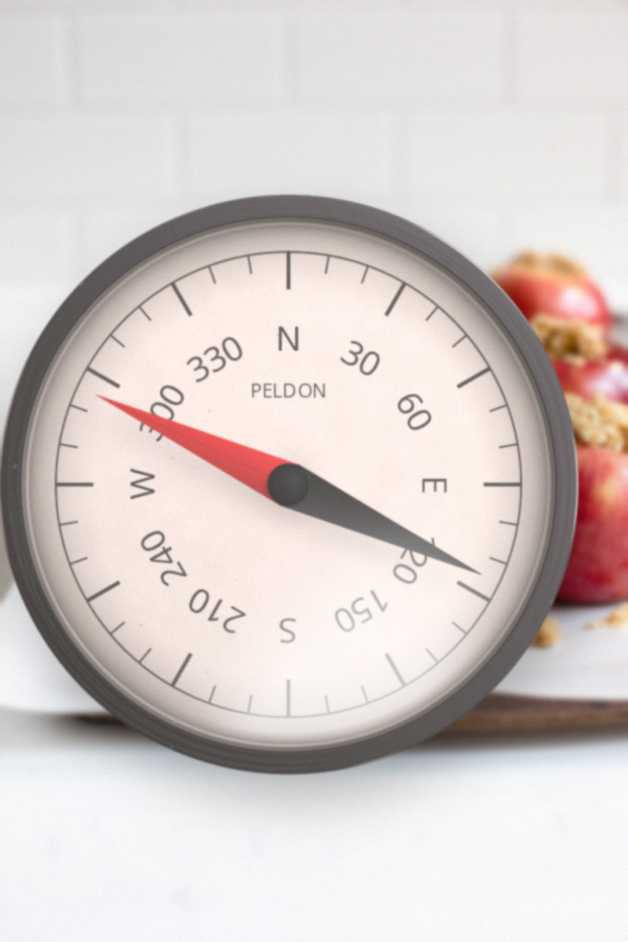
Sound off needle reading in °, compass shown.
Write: 295 °
